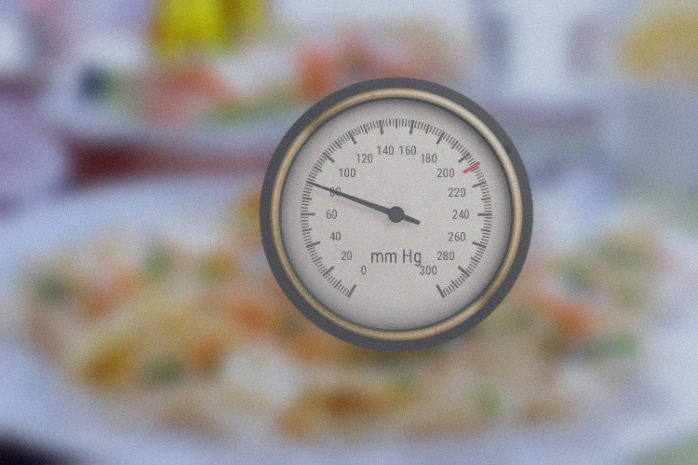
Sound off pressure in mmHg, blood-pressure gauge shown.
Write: 80 mmHg
